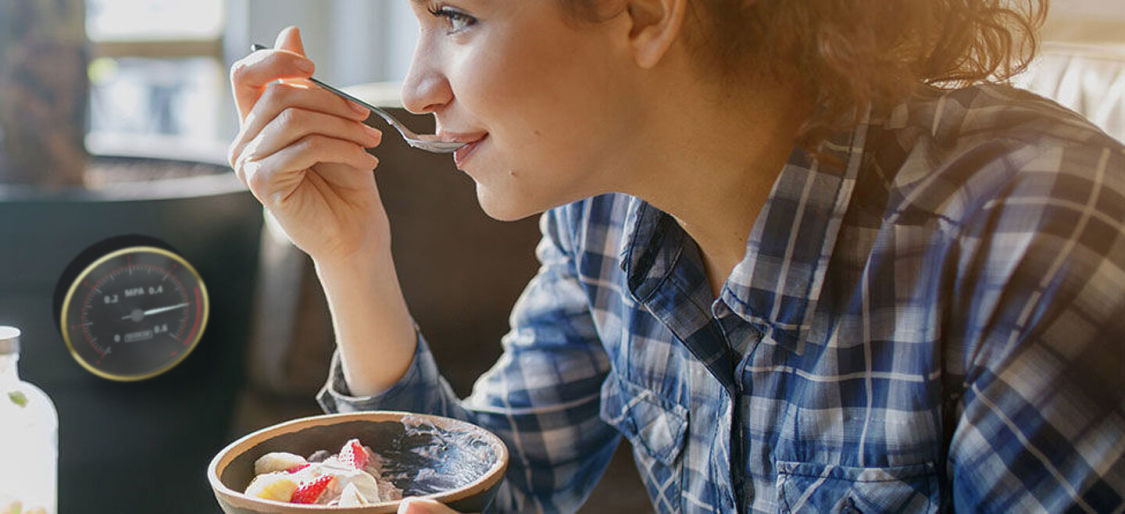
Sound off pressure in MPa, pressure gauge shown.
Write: 0.5 MPa
